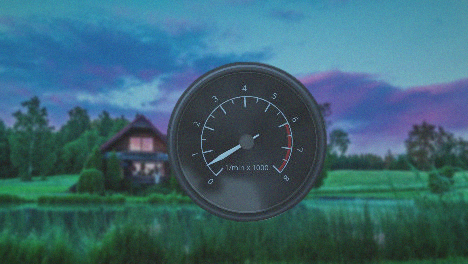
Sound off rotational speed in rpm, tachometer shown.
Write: 500 rpm
